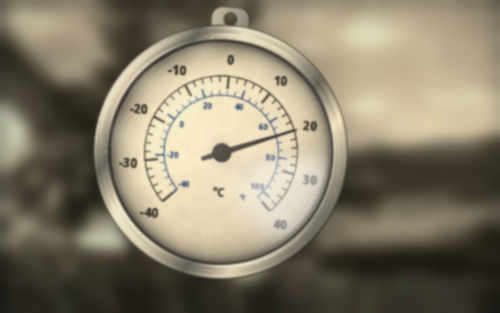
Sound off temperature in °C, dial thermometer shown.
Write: 20 °C
